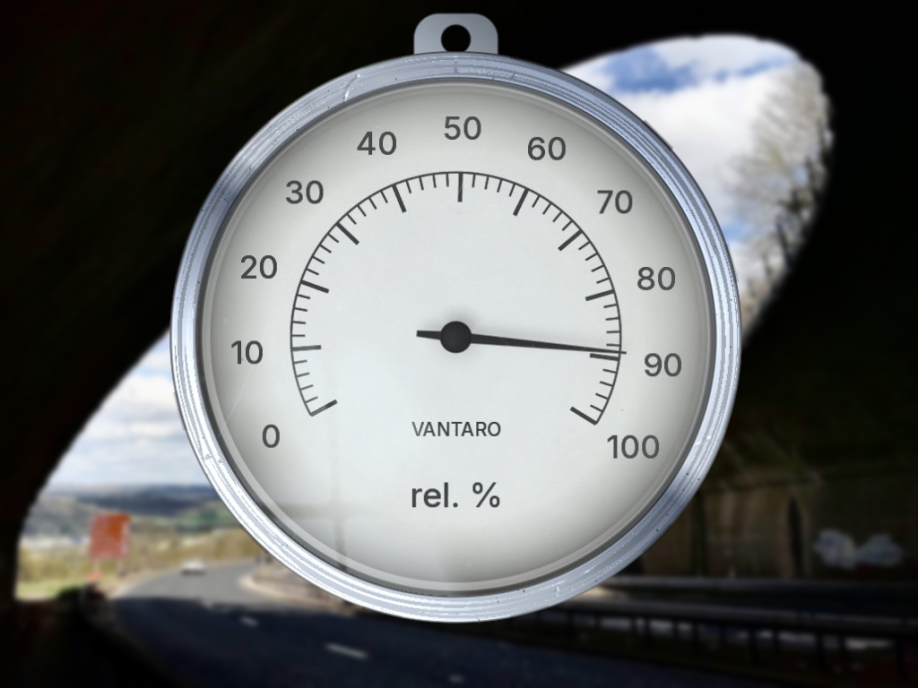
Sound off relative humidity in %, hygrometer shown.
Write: 89 %
